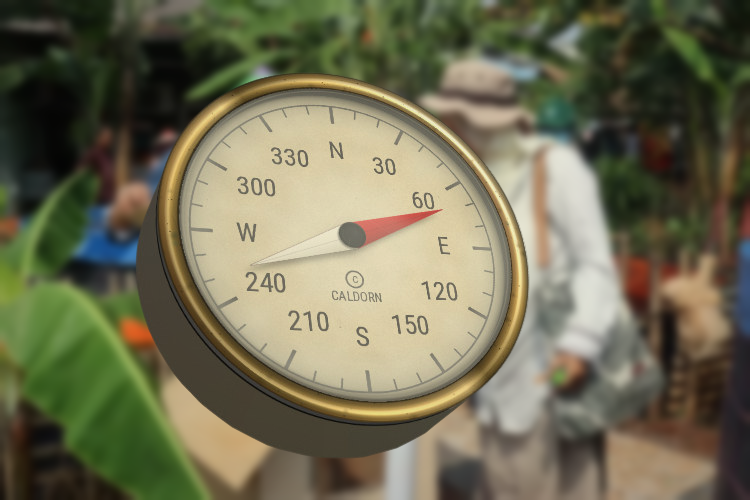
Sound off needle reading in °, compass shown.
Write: 70 °
